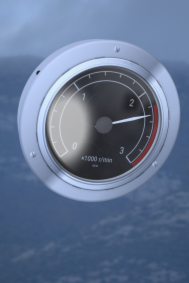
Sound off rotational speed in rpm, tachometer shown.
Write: 2300 rpm
